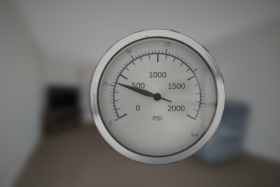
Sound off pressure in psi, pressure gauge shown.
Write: 400 psi
